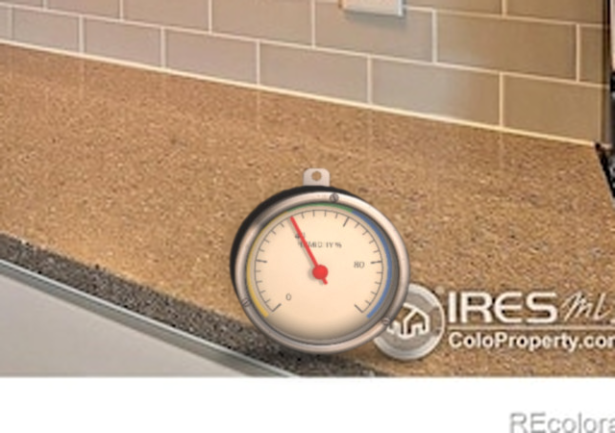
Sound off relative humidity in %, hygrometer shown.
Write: 40 %
